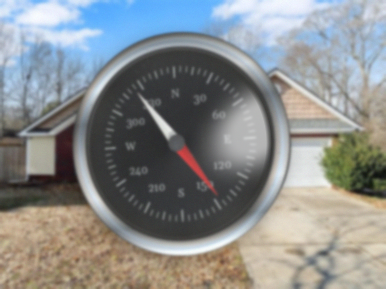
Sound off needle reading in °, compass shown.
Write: 145 °
